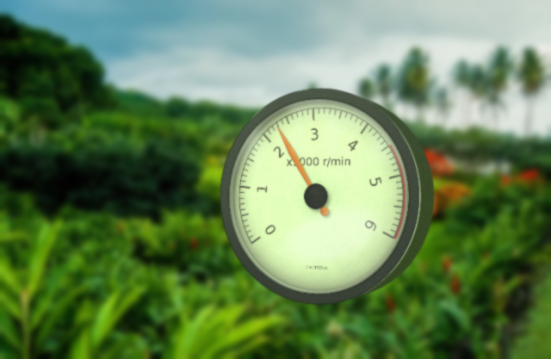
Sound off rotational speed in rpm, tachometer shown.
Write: 2300 rpm
